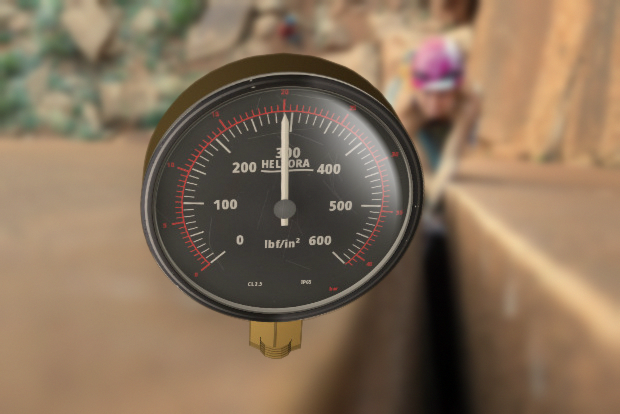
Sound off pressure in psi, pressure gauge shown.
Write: 290 psi
